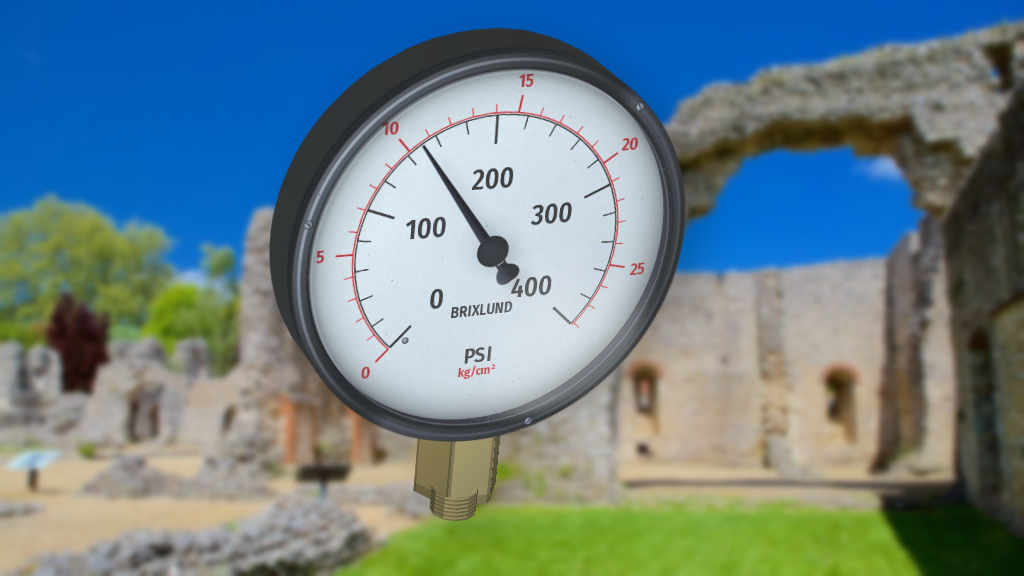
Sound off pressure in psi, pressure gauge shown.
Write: 150 psi
